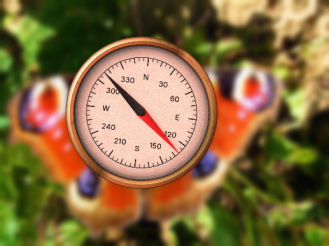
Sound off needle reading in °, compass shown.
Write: 130 °
